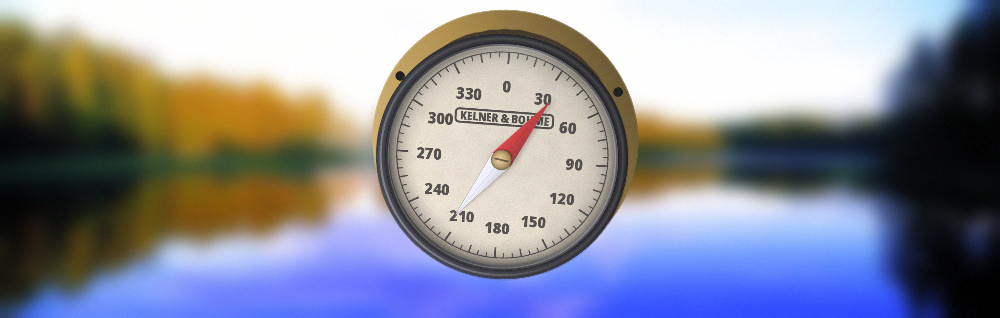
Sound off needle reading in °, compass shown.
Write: 35 °
